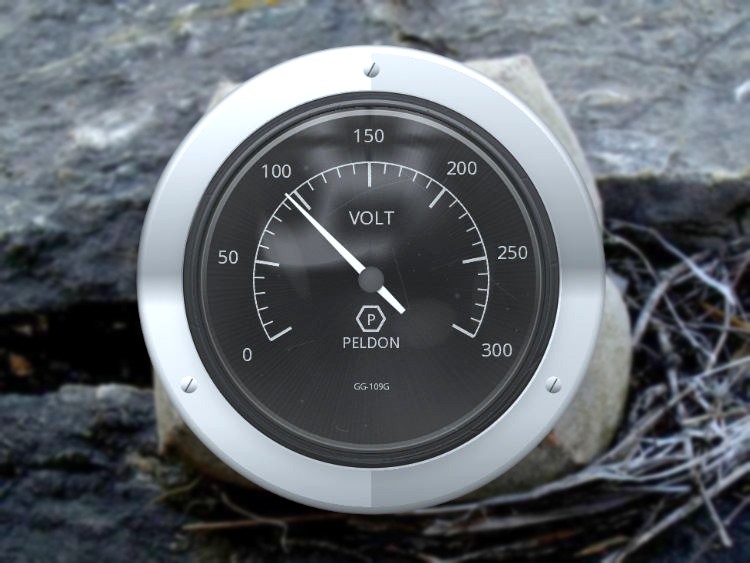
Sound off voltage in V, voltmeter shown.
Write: 95 V
